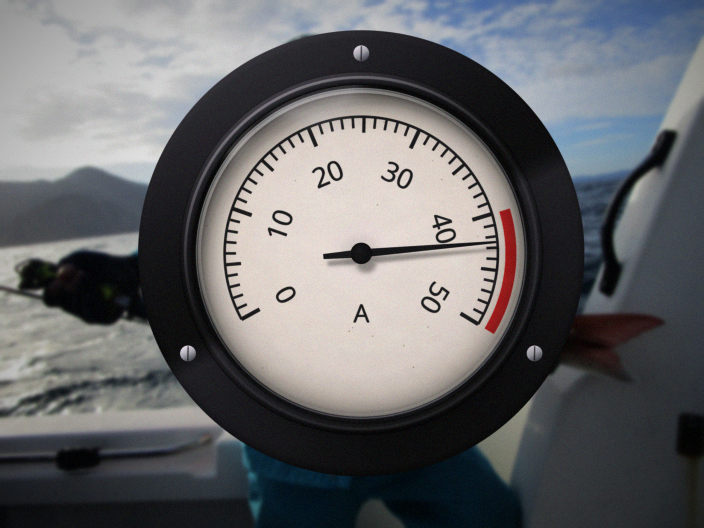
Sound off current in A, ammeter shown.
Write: 42.5 A
